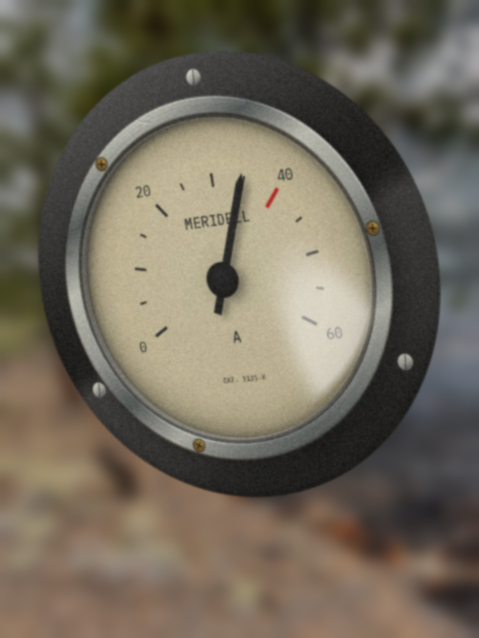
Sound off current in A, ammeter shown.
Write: 35 A
